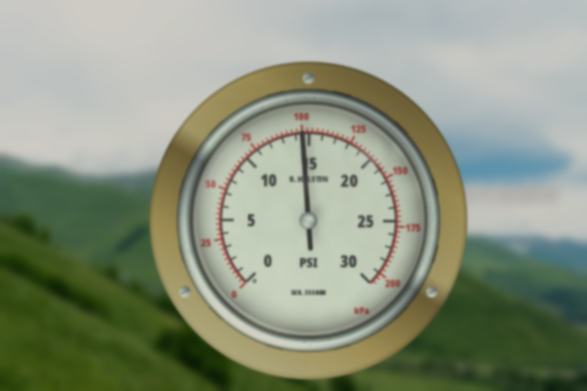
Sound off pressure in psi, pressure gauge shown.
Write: 14.5 psi
